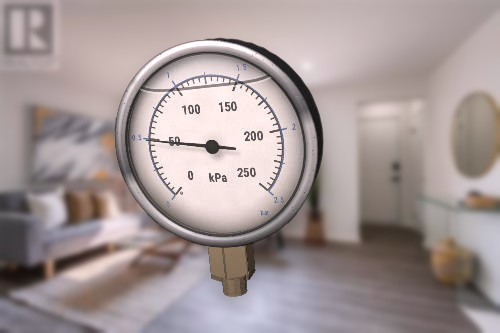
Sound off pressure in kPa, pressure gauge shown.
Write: 50 kPa
